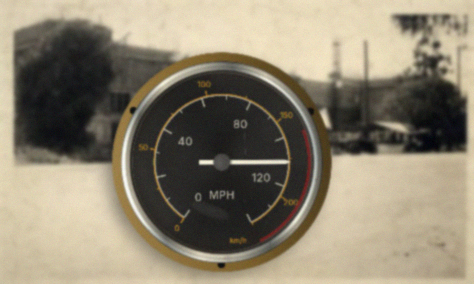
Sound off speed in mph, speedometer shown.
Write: 110 mph
